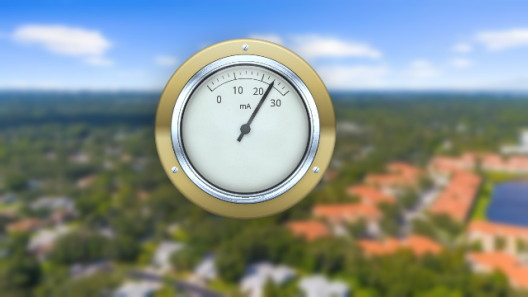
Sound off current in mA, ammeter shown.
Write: 24 mA
